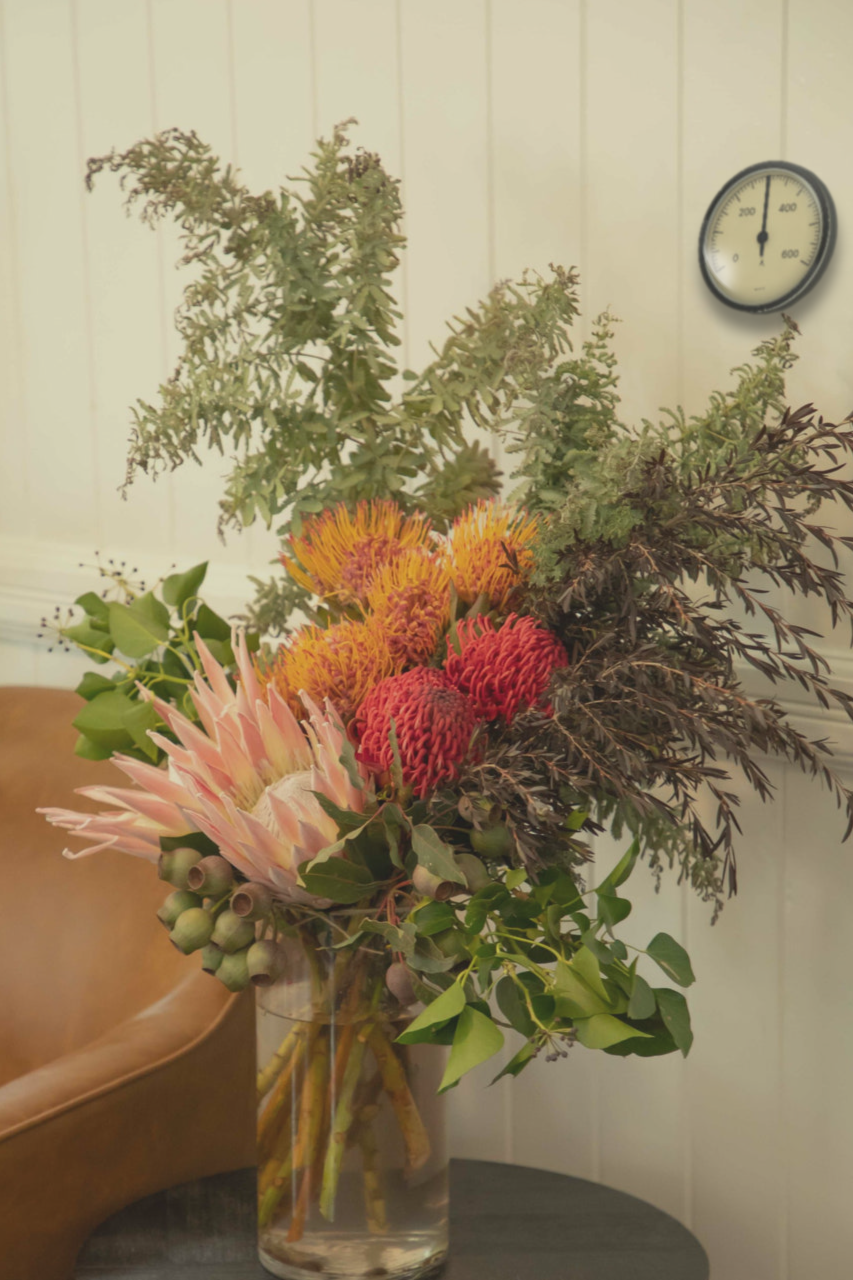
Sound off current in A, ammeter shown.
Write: 300 A
